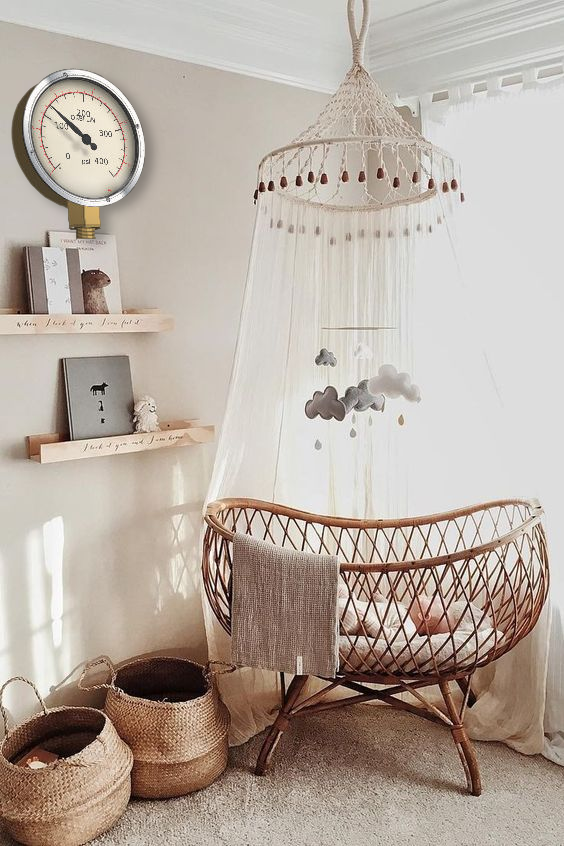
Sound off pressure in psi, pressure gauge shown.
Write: 120 psi
